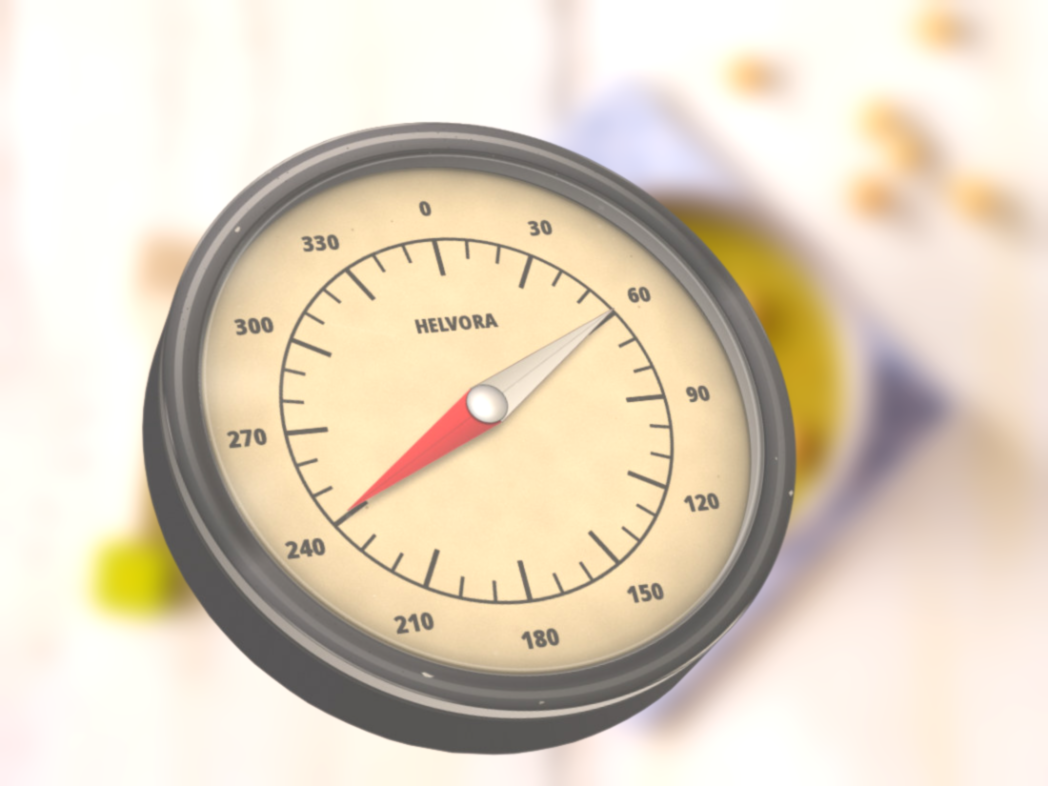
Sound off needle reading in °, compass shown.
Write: 240 °
